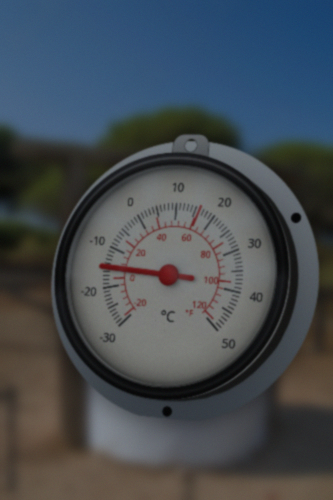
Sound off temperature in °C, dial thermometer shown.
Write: -15 °C
